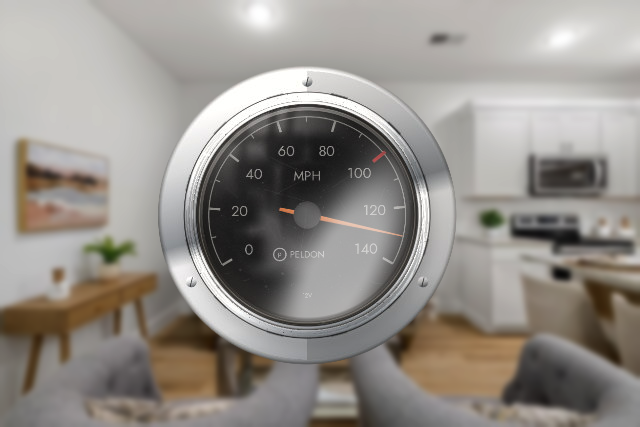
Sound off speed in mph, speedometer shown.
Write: 130 mph
